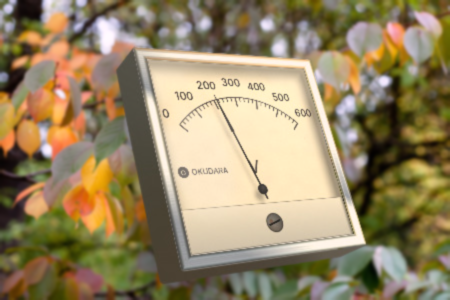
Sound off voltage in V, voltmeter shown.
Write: 200 V
